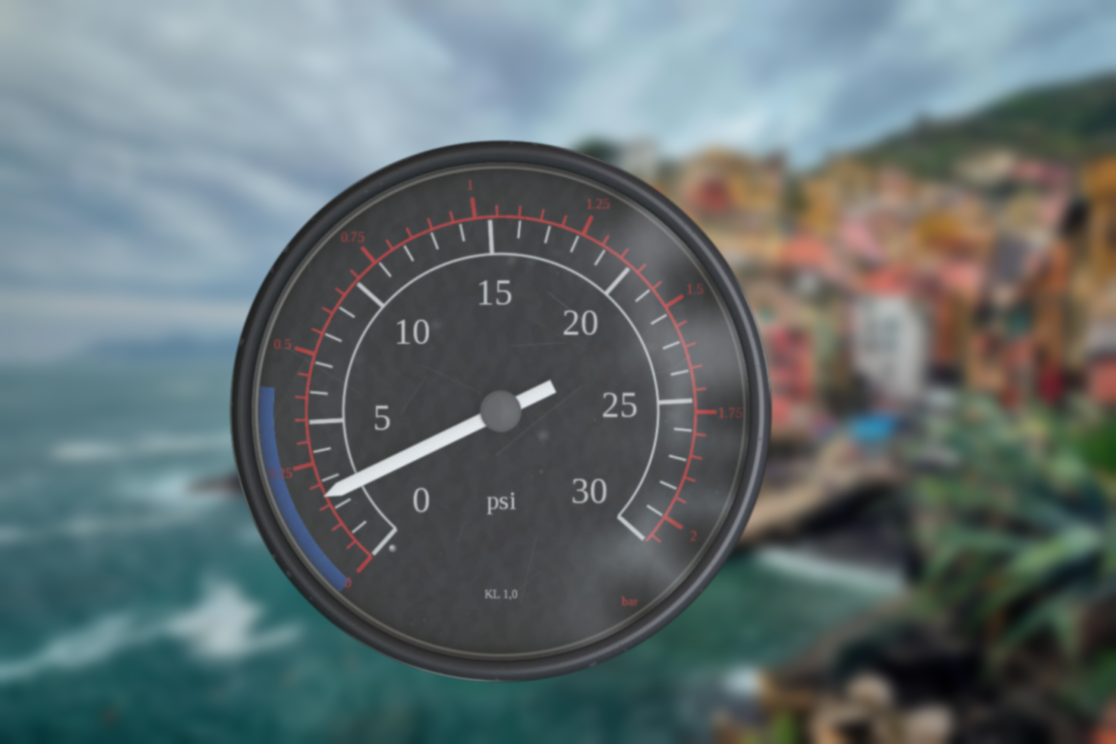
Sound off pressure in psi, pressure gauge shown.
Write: 2.5 psi
